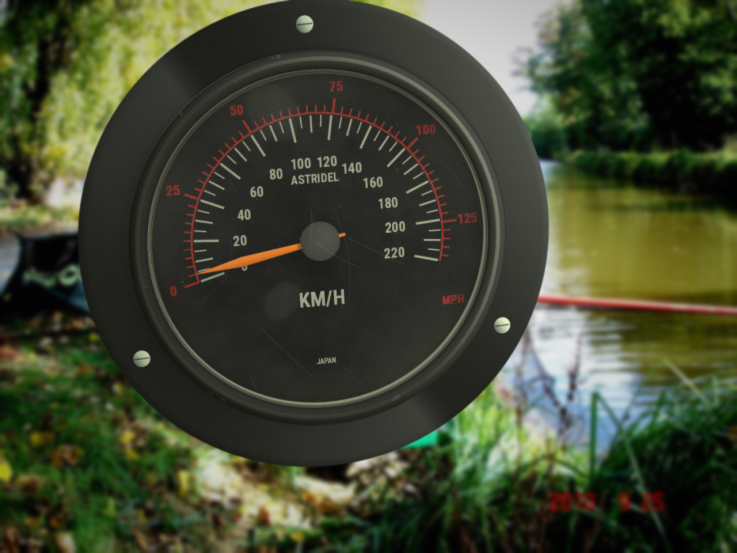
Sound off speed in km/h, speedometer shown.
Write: 5 km/h
